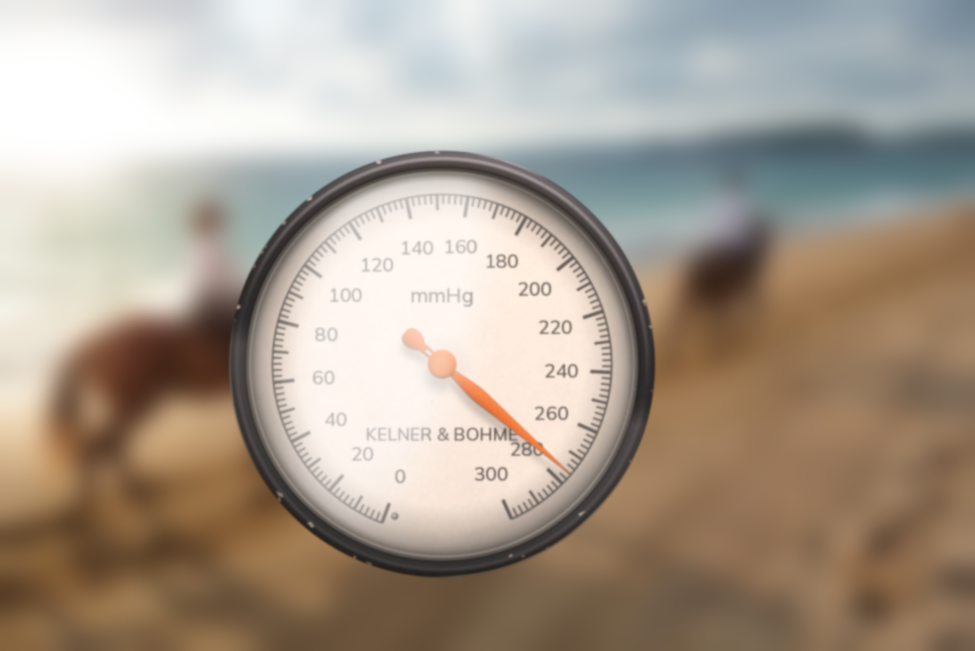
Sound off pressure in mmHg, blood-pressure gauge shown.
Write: 276 mmHg
